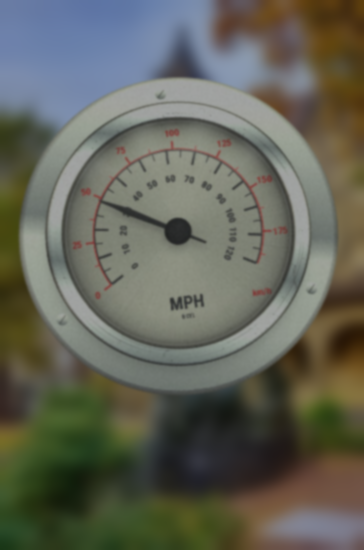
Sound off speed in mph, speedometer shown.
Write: 30 mph
